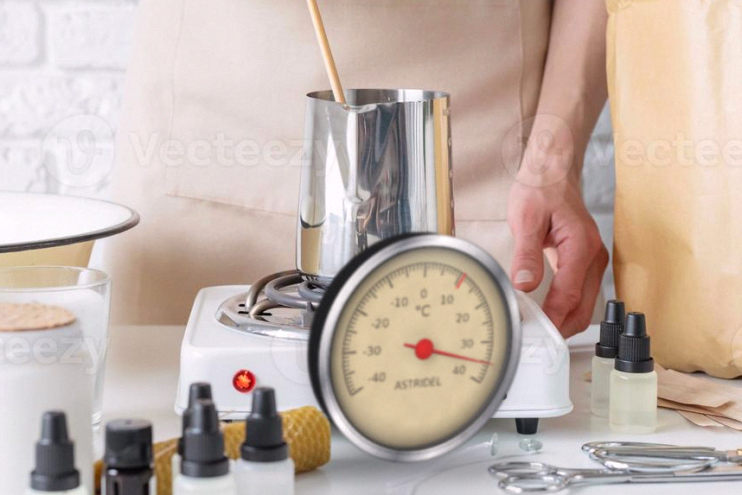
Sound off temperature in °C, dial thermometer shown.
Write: 35 °C
